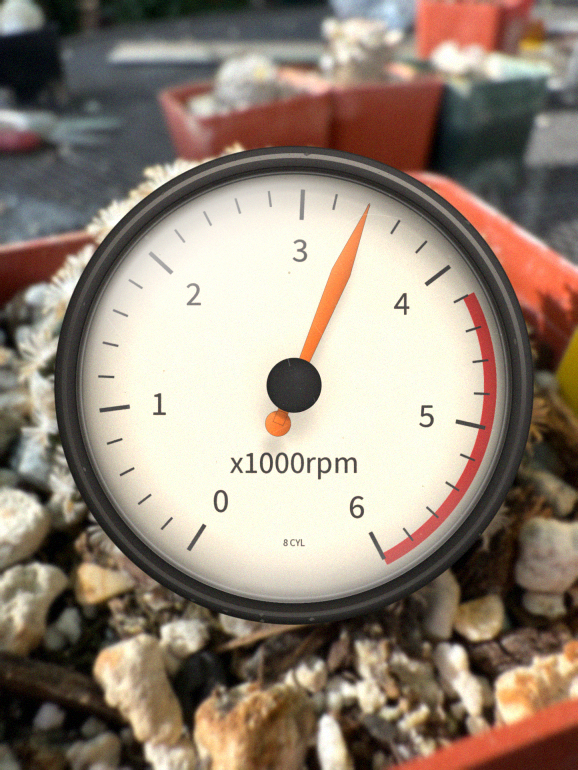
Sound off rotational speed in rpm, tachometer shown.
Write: 3400 rpm
